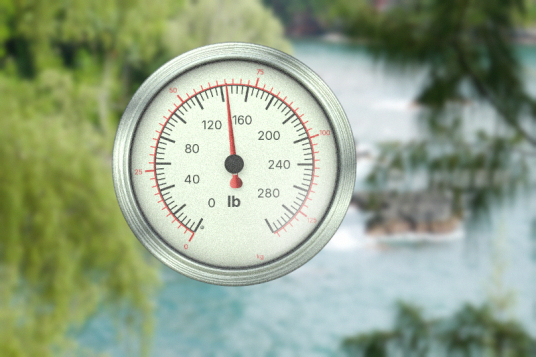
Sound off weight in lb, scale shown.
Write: 144 lb
